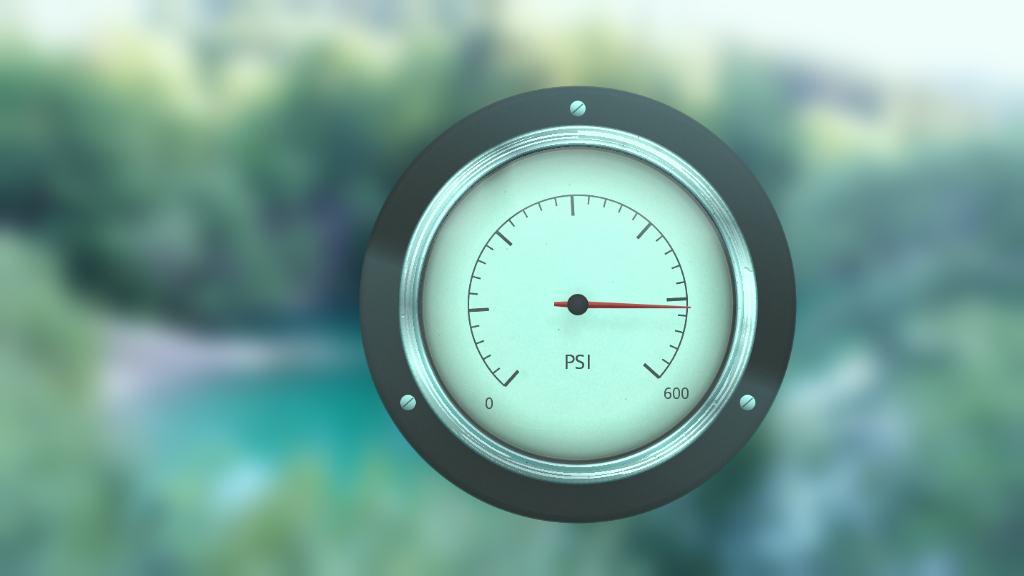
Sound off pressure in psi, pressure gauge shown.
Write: 510 psi
